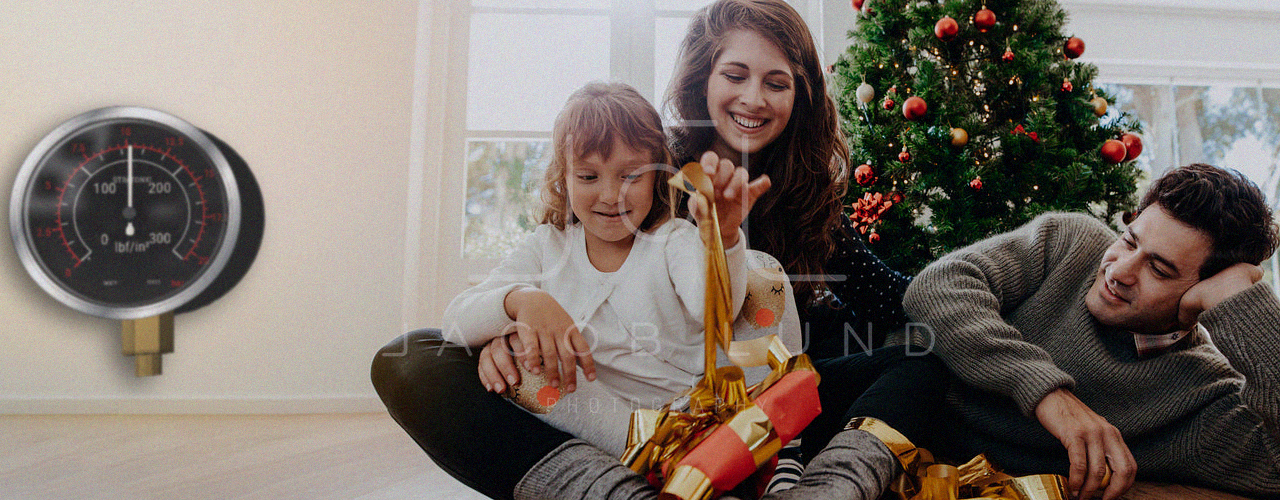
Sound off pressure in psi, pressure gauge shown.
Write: 150 psi
